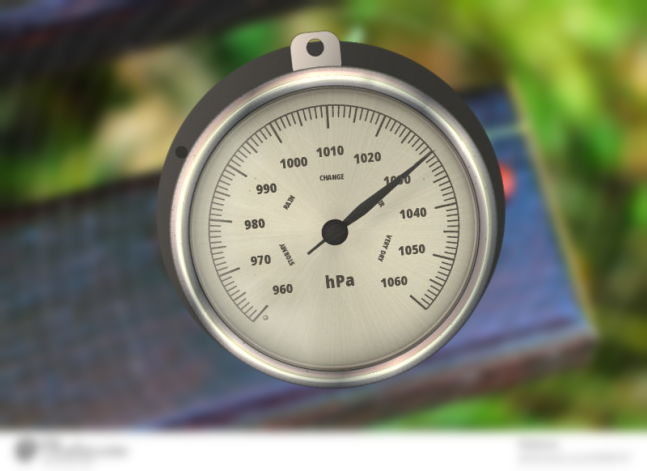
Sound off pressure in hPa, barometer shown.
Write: 1030 hPa
